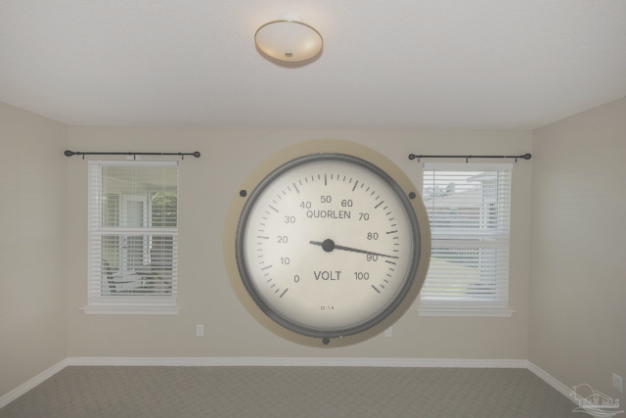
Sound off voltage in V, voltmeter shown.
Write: 88 V
